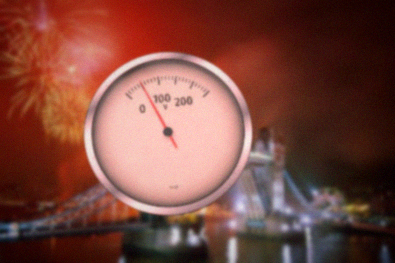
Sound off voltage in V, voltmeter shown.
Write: 50 V
